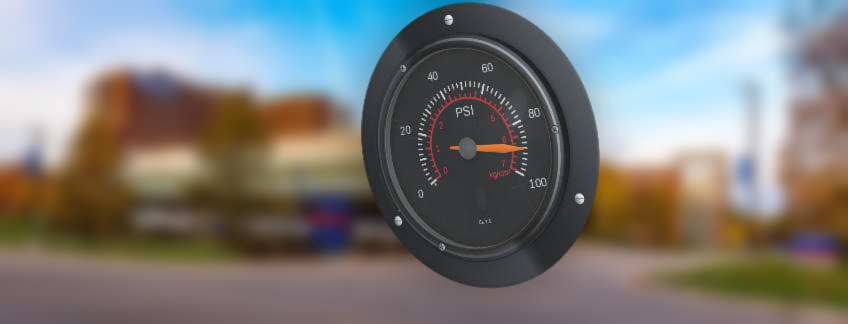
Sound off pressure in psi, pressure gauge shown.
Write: 90 psi
